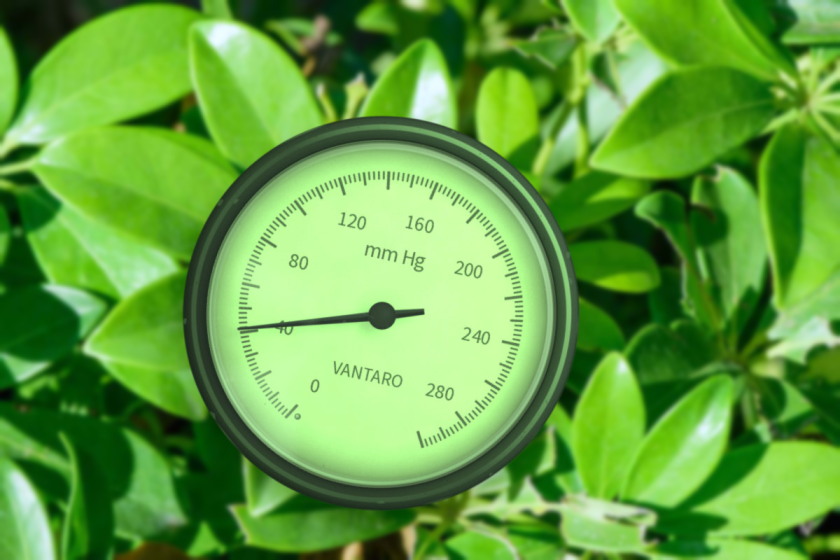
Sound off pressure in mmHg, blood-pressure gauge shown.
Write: 42 mmHg
